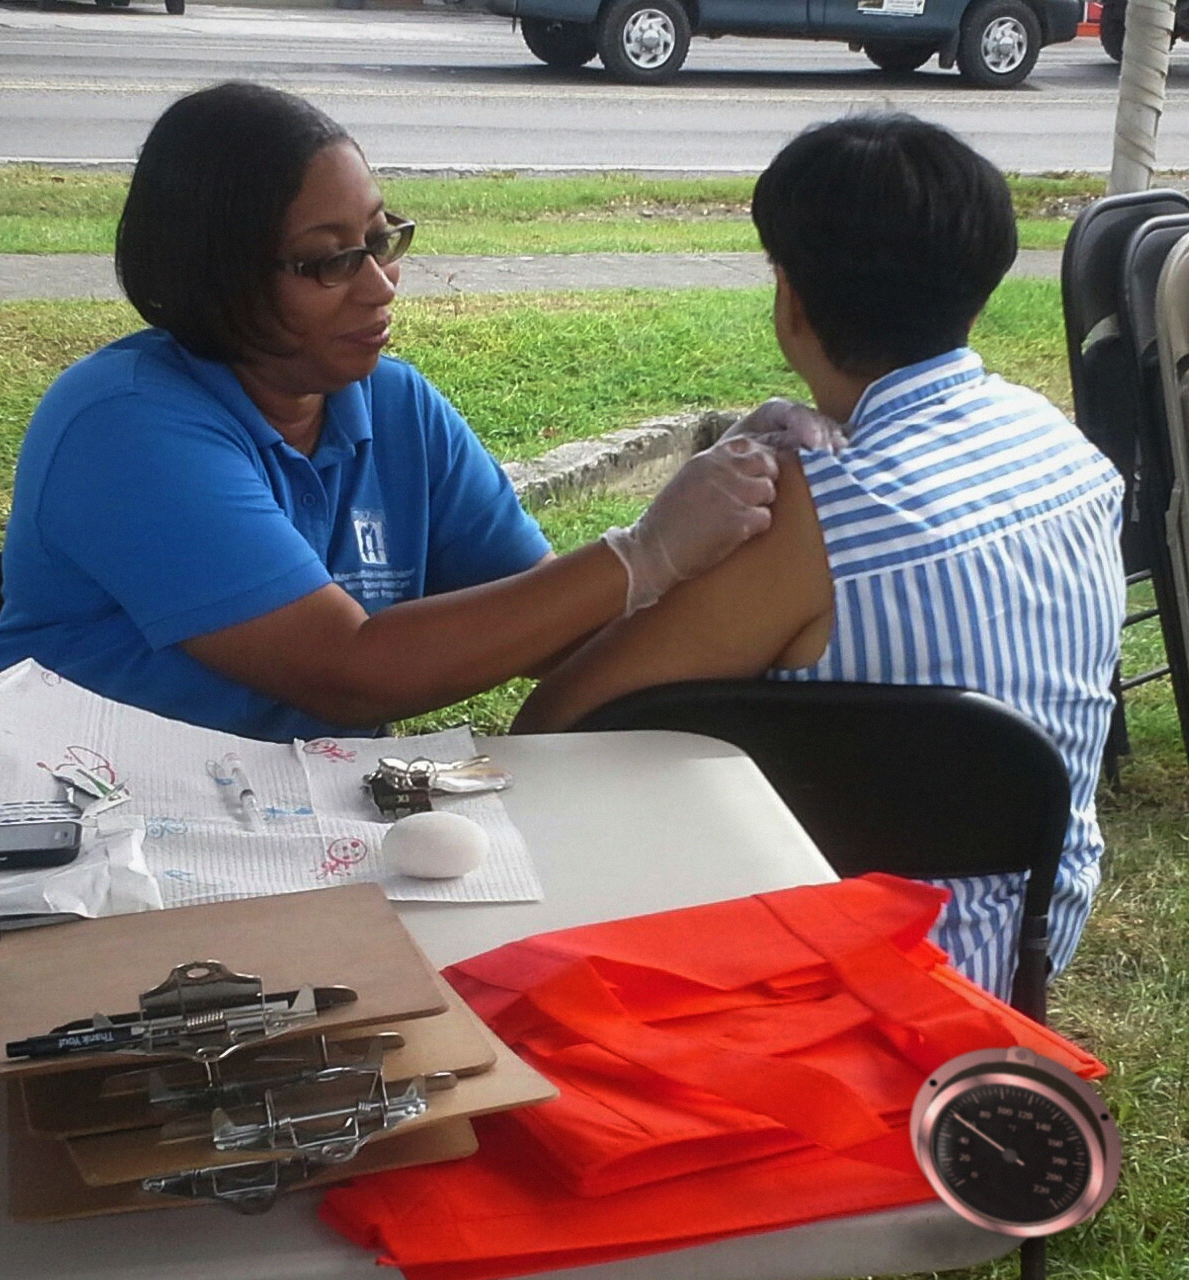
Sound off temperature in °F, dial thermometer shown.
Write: 60 °F
